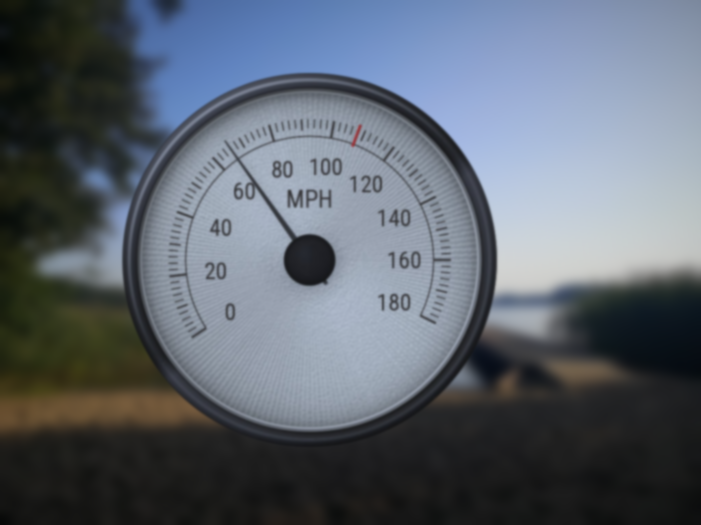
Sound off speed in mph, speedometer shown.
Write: 66 mph
